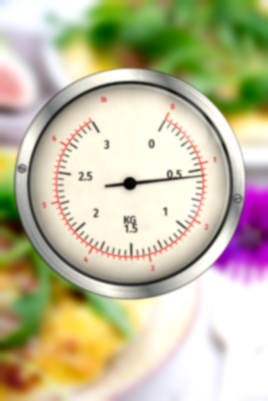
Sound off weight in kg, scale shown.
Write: 0.55 kg
